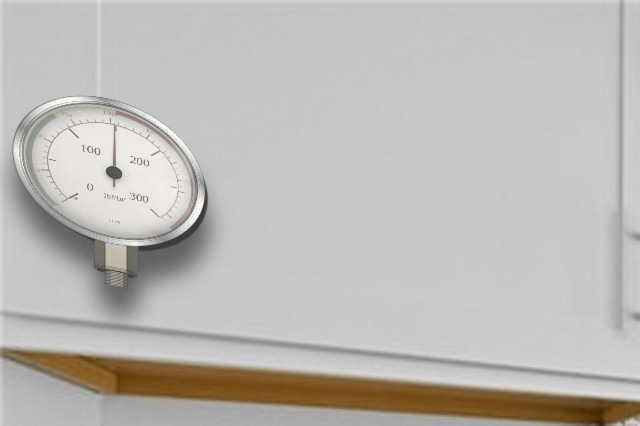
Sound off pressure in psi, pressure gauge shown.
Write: 150 psi
